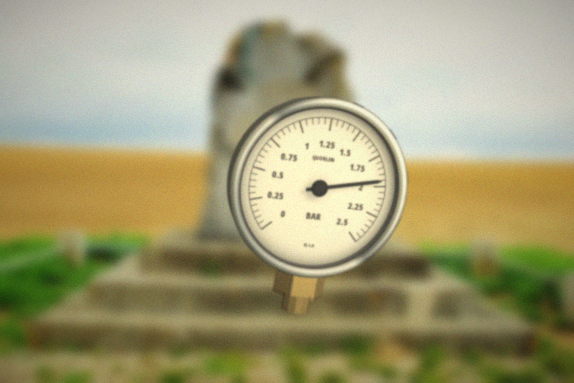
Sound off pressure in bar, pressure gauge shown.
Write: 1.95 bar
